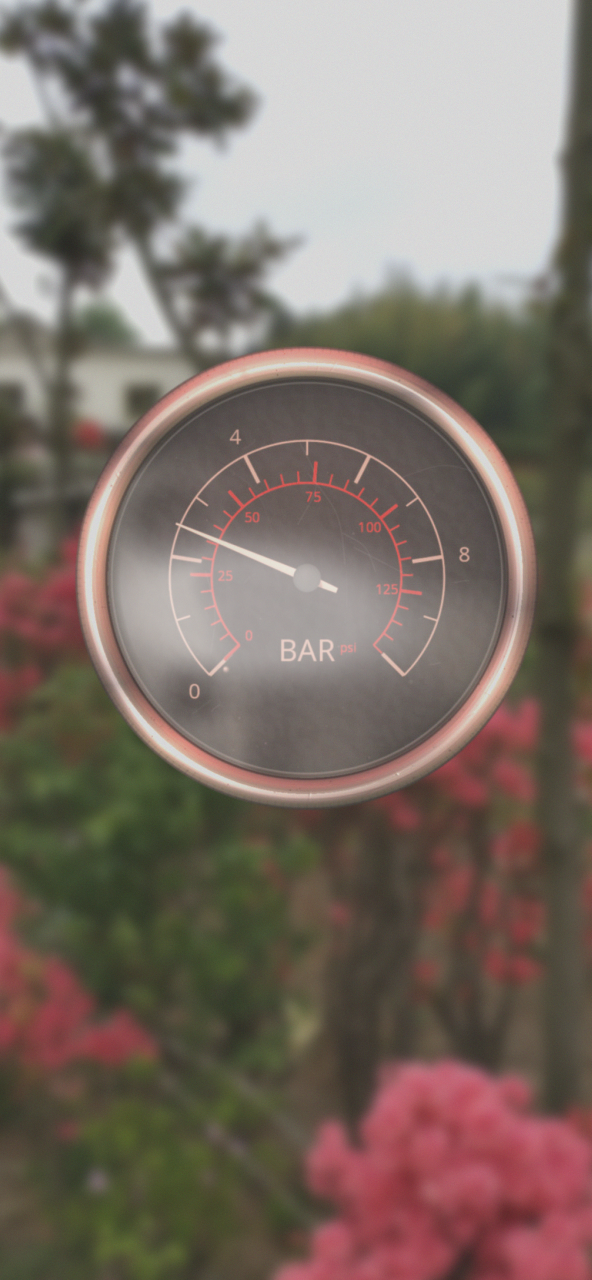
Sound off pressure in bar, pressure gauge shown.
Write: 2.5 bar
